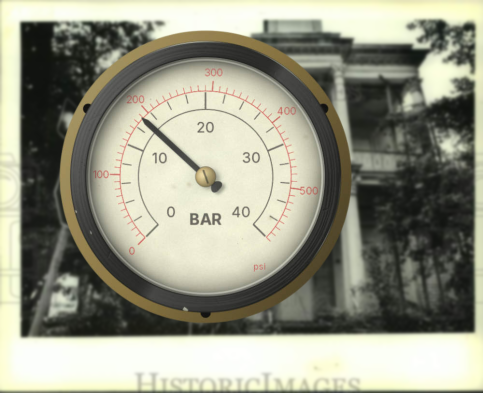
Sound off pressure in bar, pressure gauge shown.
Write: 13 bar
